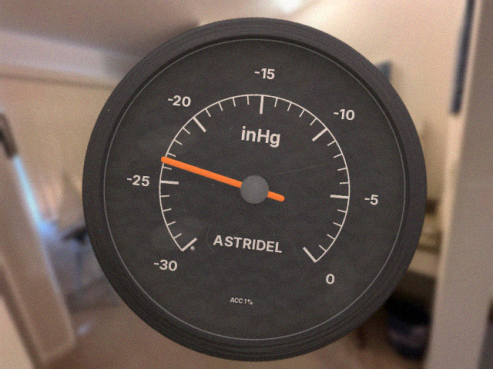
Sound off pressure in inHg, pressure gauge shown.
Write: -23.5 inHg
